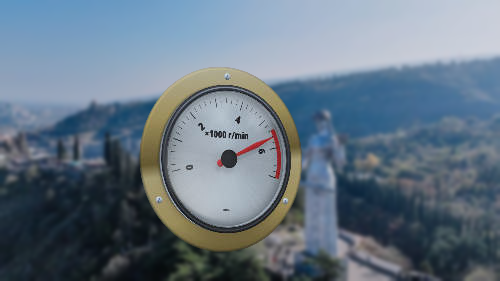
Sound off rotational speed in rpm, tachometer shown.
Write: 5600 rpm
